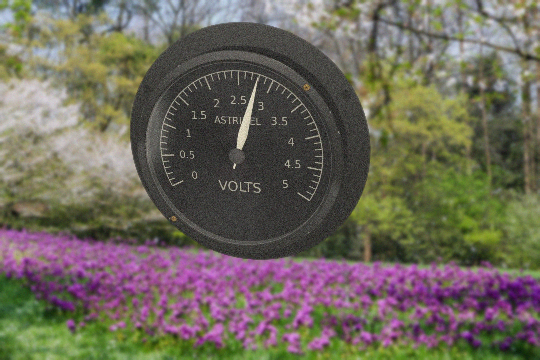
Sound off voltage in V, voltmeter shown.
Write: 2.8 V
